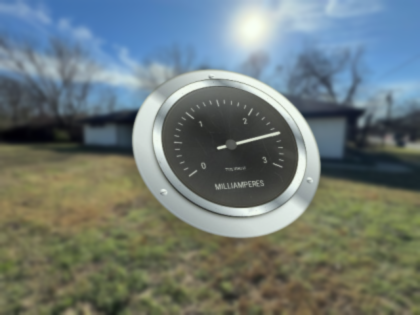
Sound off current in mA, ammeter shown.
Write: 2.5 mA
